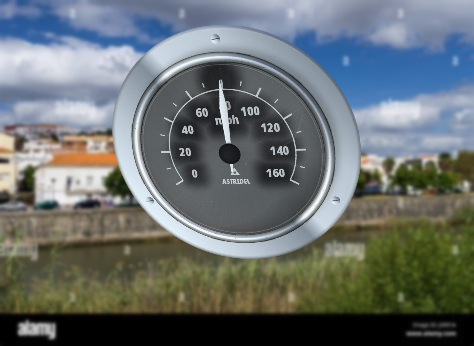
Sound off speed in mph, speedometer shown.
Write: 80 mph
